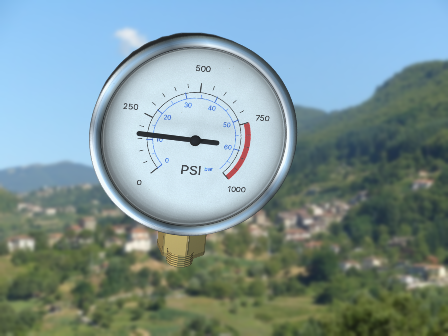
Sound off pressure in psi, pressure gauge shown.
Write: 175 psi
